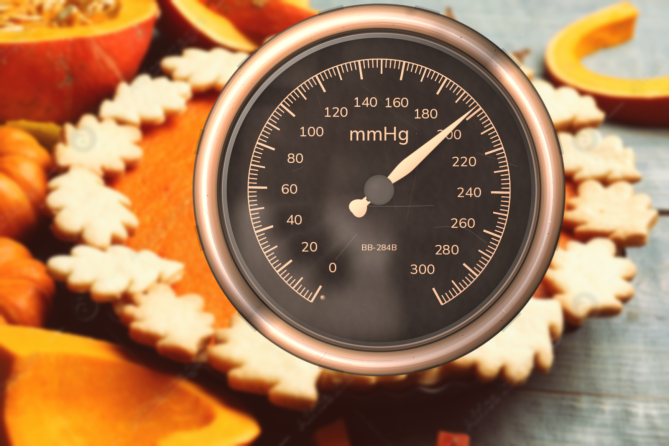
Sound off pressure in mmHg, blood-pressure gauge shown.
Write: 198 mmHg
